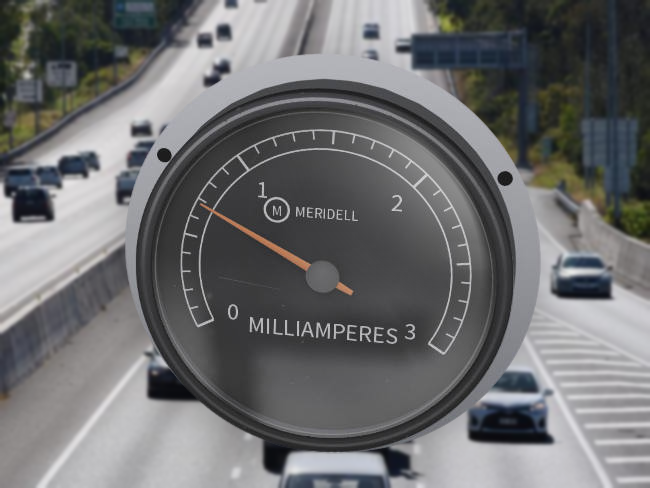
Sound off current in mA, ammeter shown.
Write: 0.7 mA
